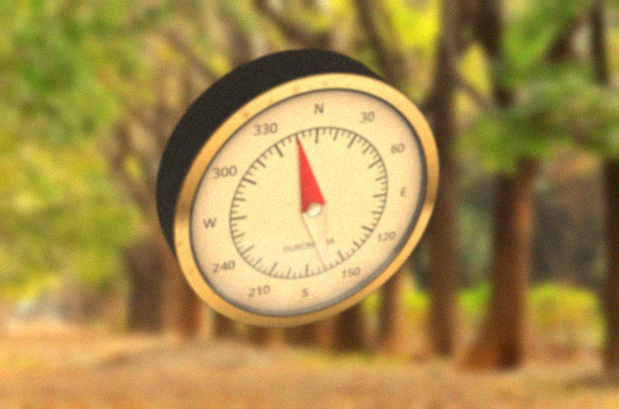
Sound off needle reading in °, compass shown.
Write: 345 °
